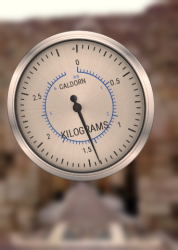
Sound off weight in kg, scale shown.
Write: 1.4 kg
